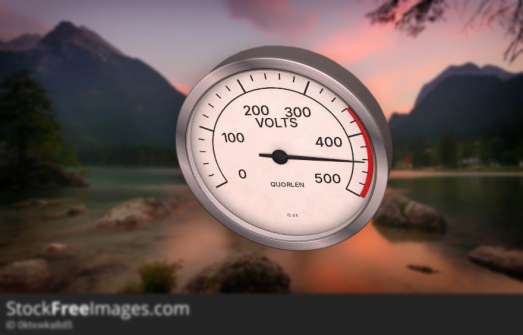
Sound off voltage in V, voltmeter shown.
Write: 440 V
